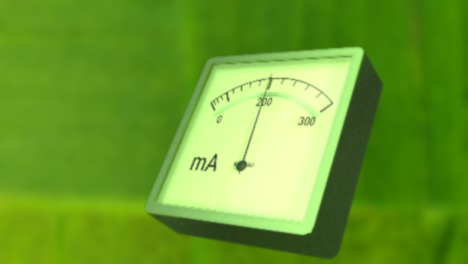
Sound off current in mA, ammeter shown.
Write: 200 mA
